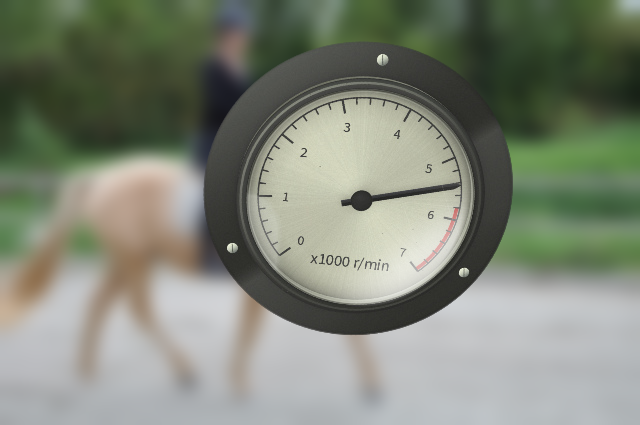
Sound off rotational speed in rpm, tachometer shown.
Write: 5400 rpm
